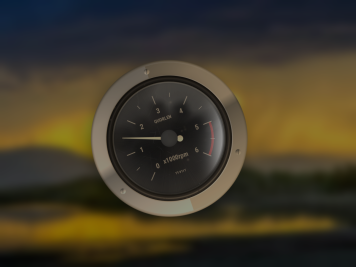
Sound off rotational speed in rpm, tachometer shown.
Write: 1500 rpm
